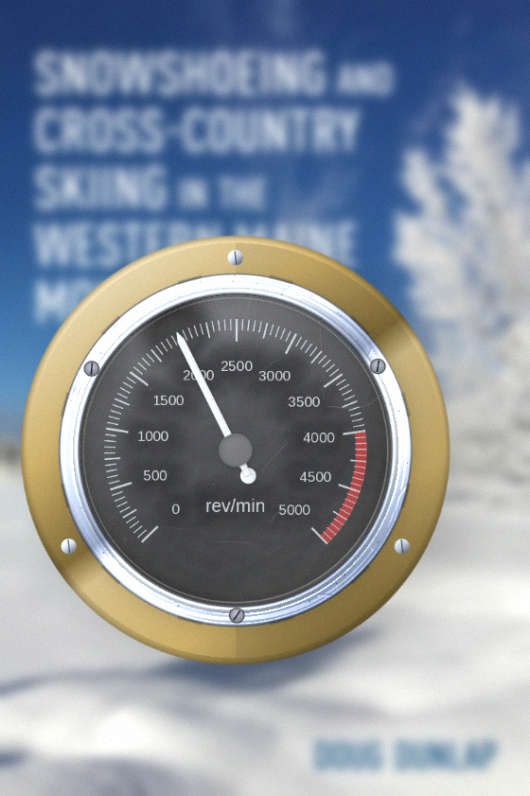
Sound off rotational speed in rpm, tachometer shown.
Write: 2000 rpm
